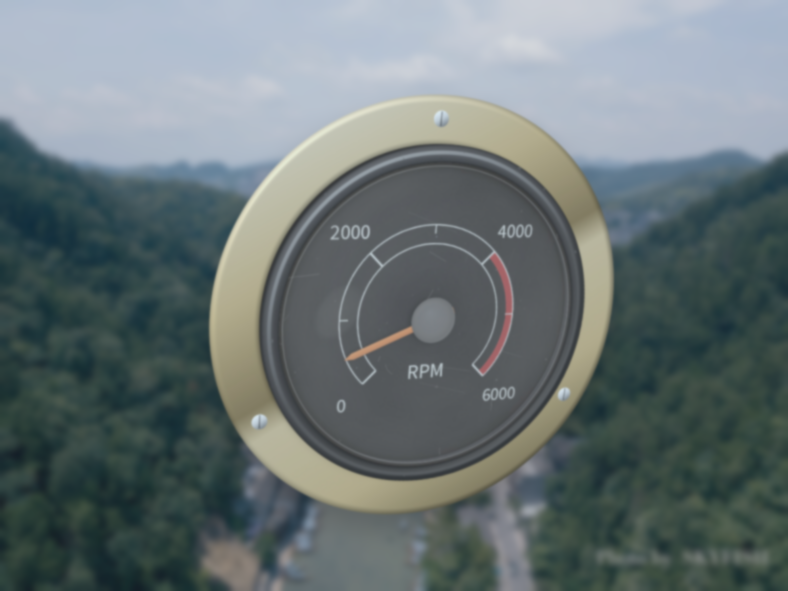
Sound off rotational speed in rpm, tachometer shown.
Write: 500 rpm
